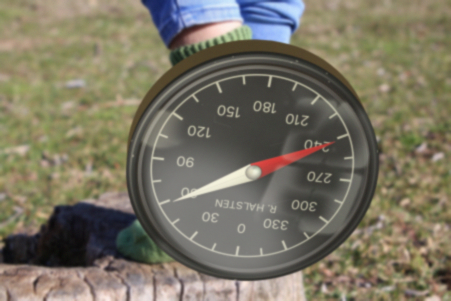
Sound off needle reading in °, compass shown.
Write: 240 °
